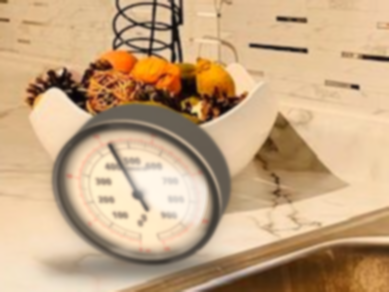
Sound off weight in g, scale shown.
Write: 450 g
